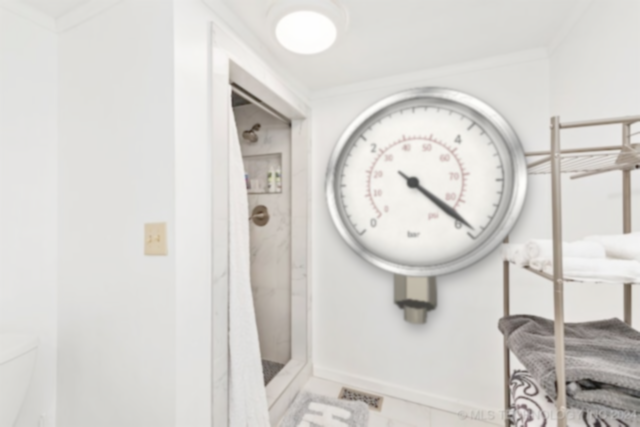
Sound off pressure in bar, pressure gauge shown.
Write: 5.9 bar
